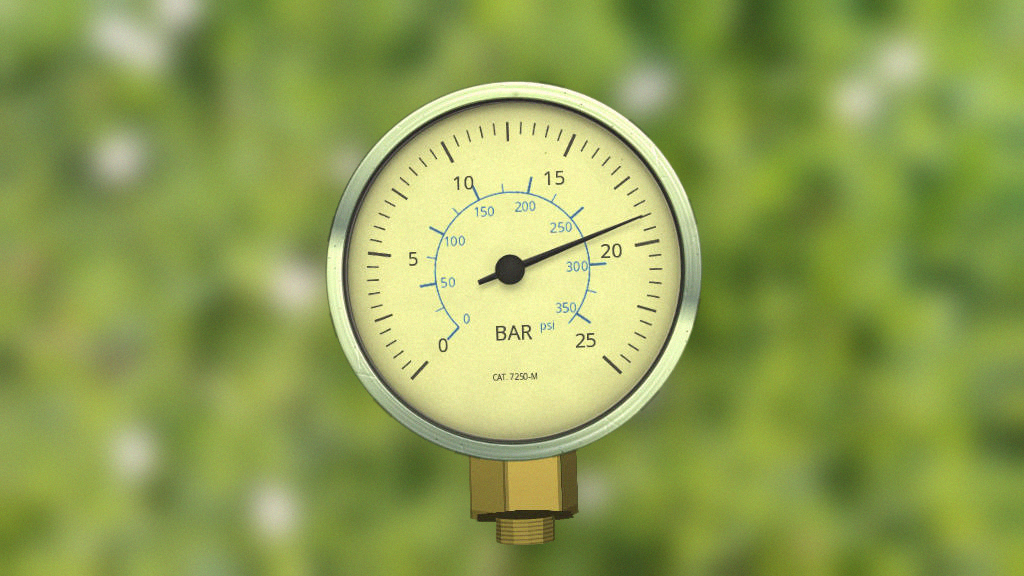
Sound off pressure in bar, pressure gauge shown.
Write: 19 bar
